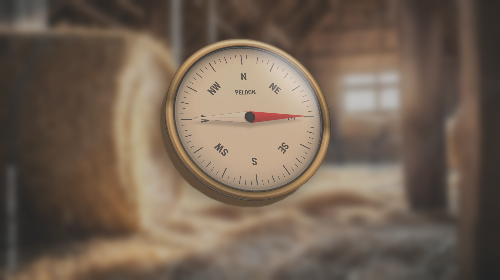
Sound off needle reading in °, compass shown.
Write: 90 °
